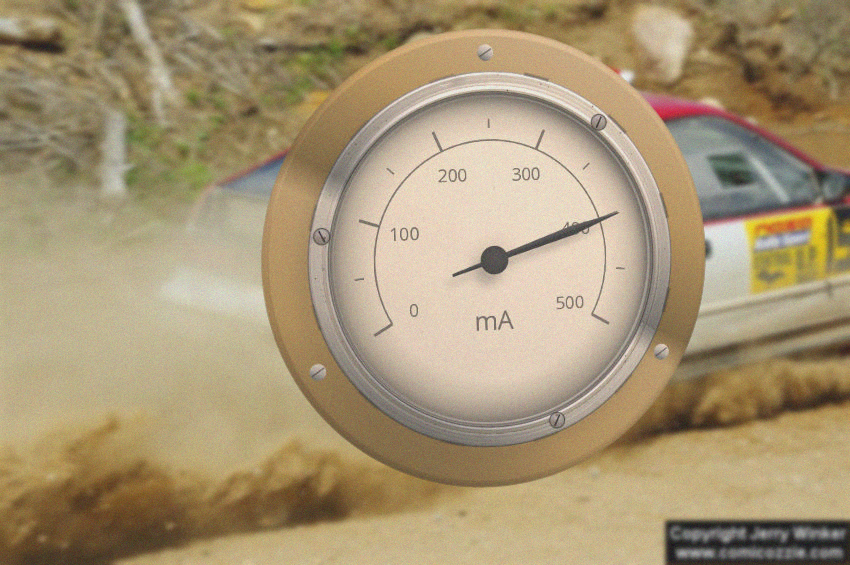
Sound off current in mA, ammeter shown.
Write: 400 mA
